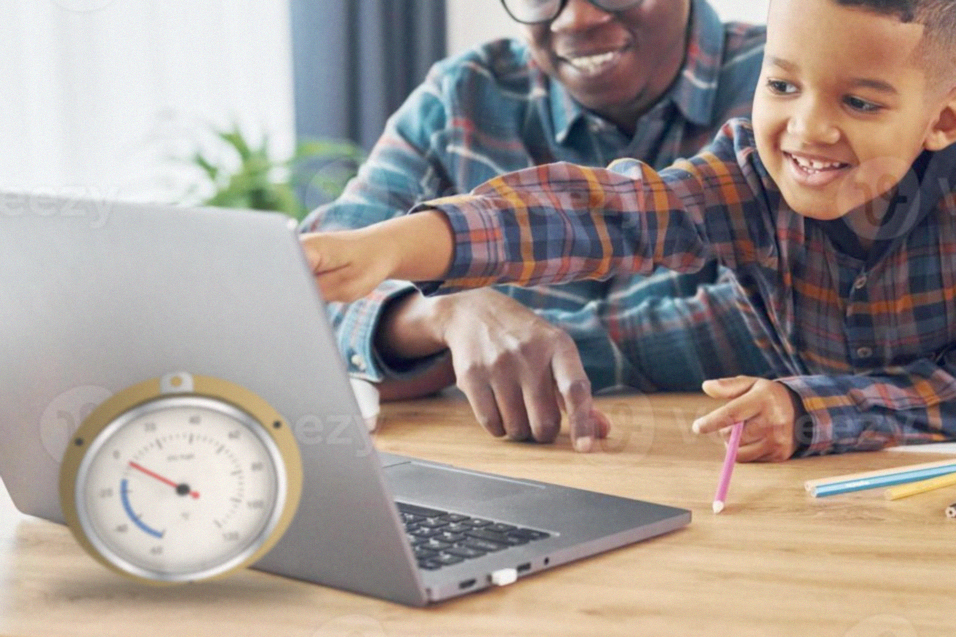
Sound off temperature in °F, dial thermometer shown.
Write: 0 °F
